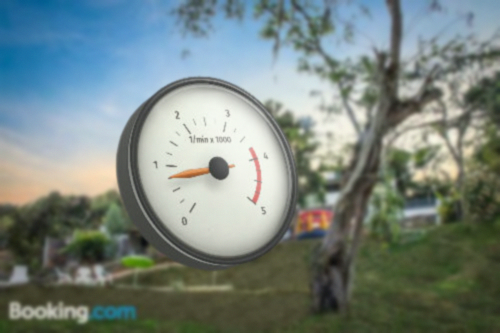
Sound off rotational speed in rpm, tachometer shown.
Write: 750 rpm
